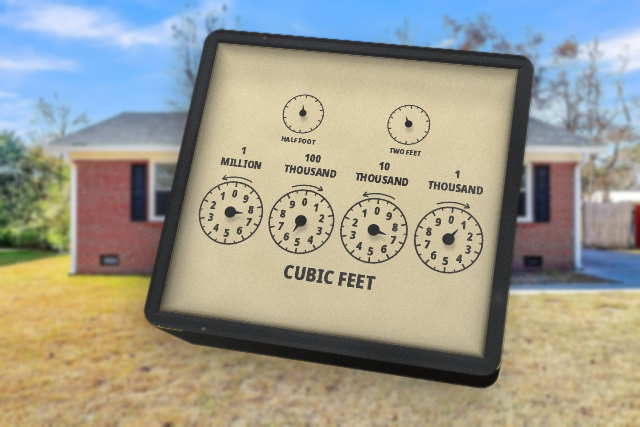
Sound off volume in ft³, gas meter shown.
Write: 757100 ft³
